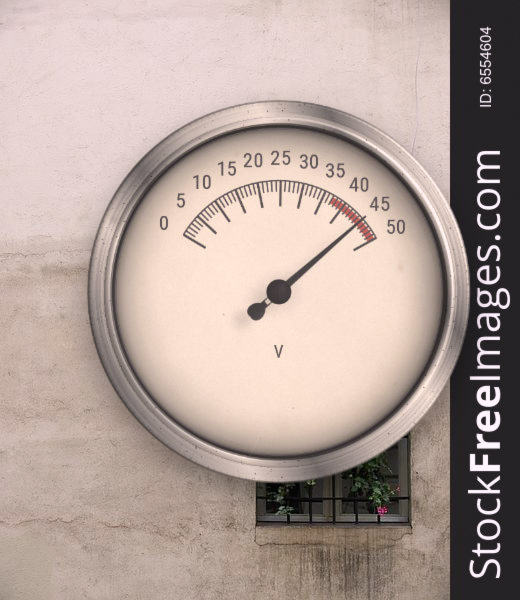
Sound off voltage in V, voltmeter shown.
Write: 45 V
